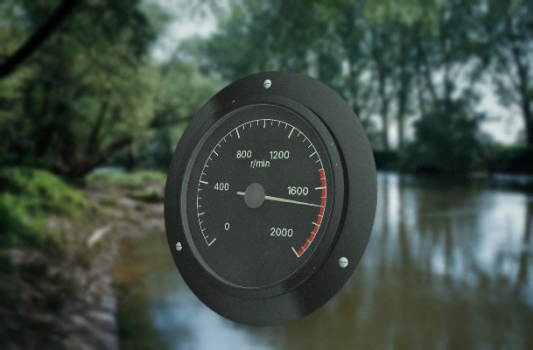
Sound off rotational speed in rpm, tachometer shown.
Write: 1700 rpm
